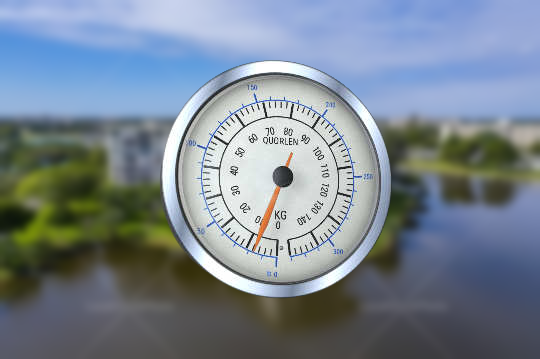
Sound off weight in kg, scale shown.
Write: 8 kg
